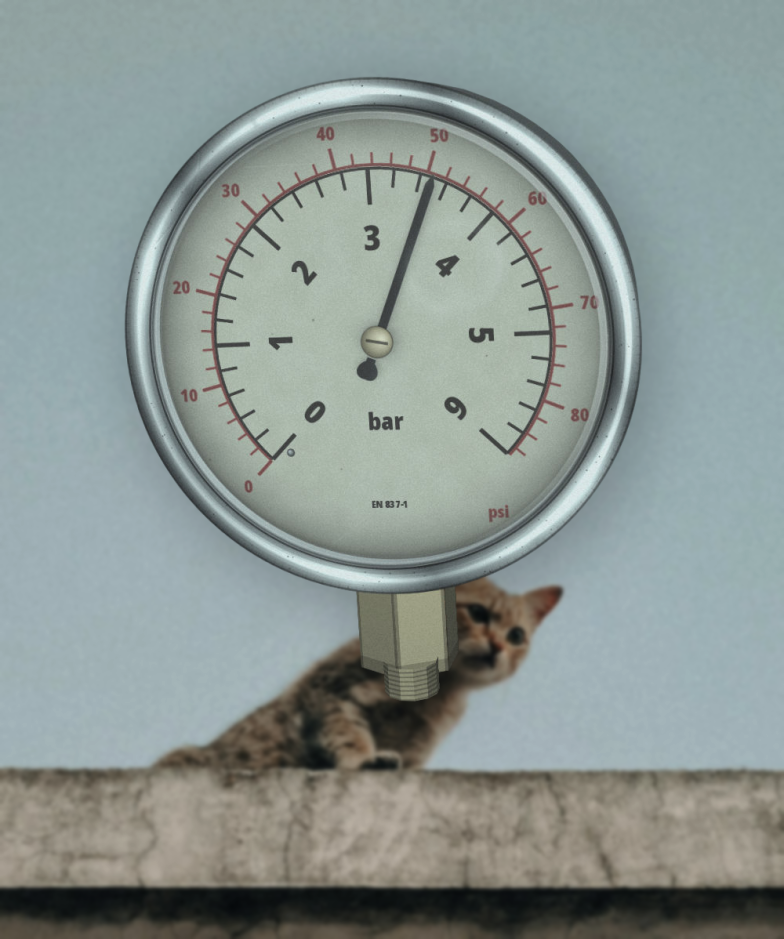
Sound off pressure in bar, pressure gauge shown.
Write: 3.5 bar
